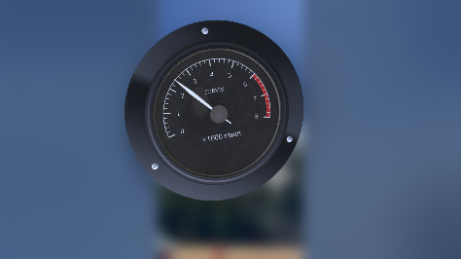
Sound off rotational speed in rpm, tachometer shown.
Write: 2400 rpm
